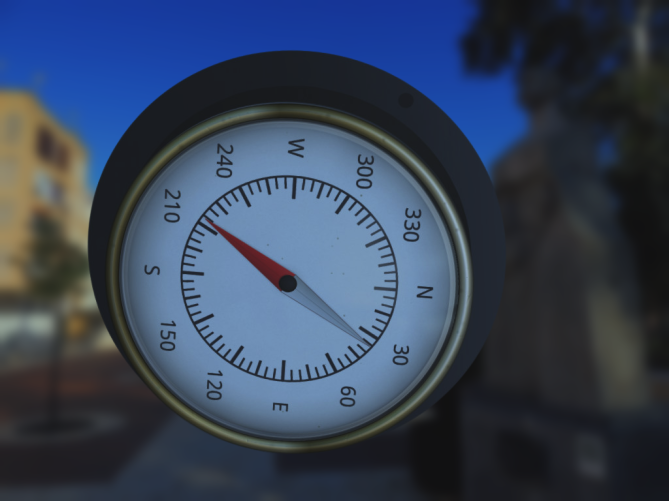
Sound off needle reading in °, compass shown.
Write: 215 °
